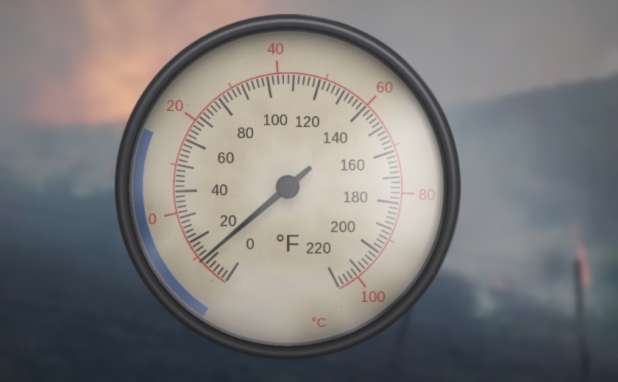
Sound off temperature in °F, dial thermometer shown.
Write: 12 °F
